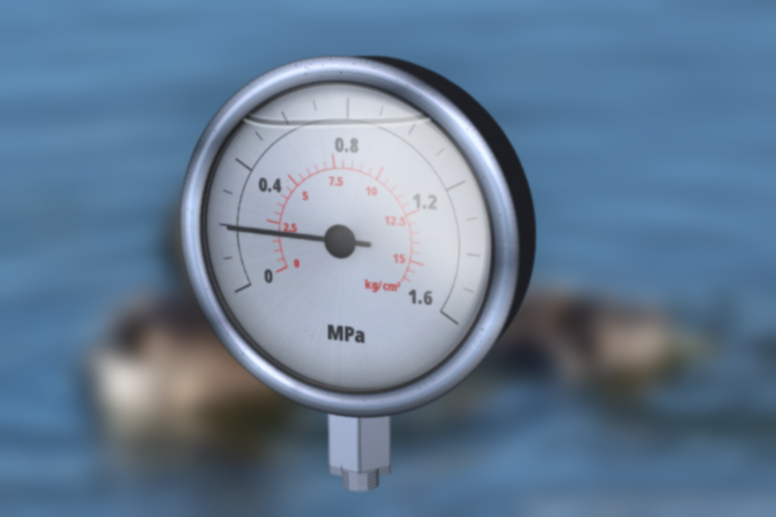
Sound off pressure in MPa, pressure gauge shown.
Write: 0.2 MPa
